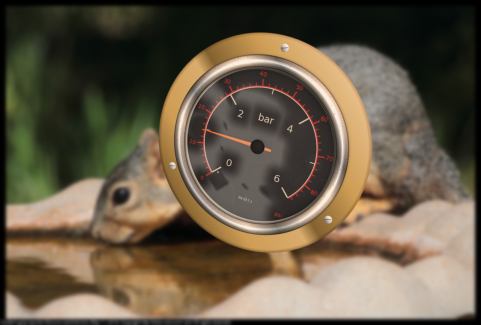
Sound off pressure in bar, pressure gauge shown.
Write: 1 bar
